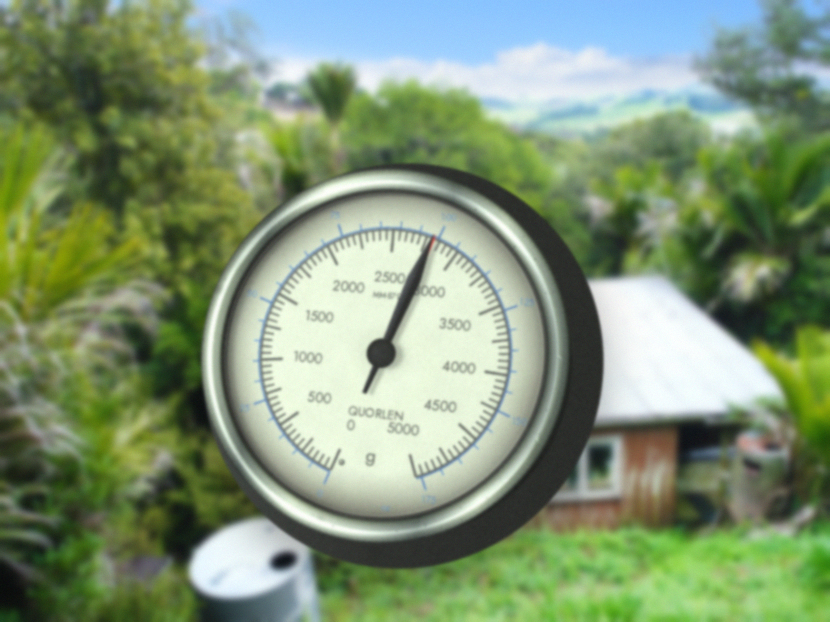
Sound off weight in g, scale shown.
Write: 2800 g
